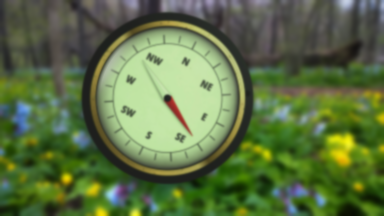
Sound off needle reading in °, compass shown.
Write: 120 °
